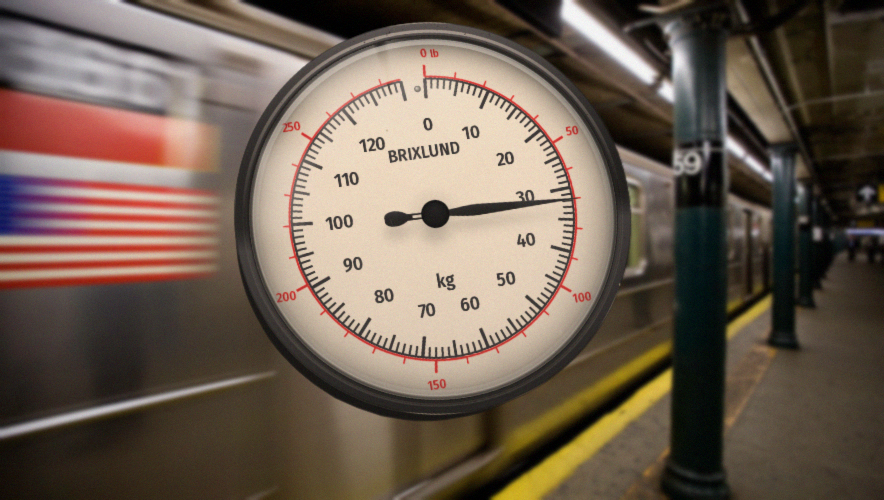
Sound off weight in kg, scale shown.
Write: 32 kg
